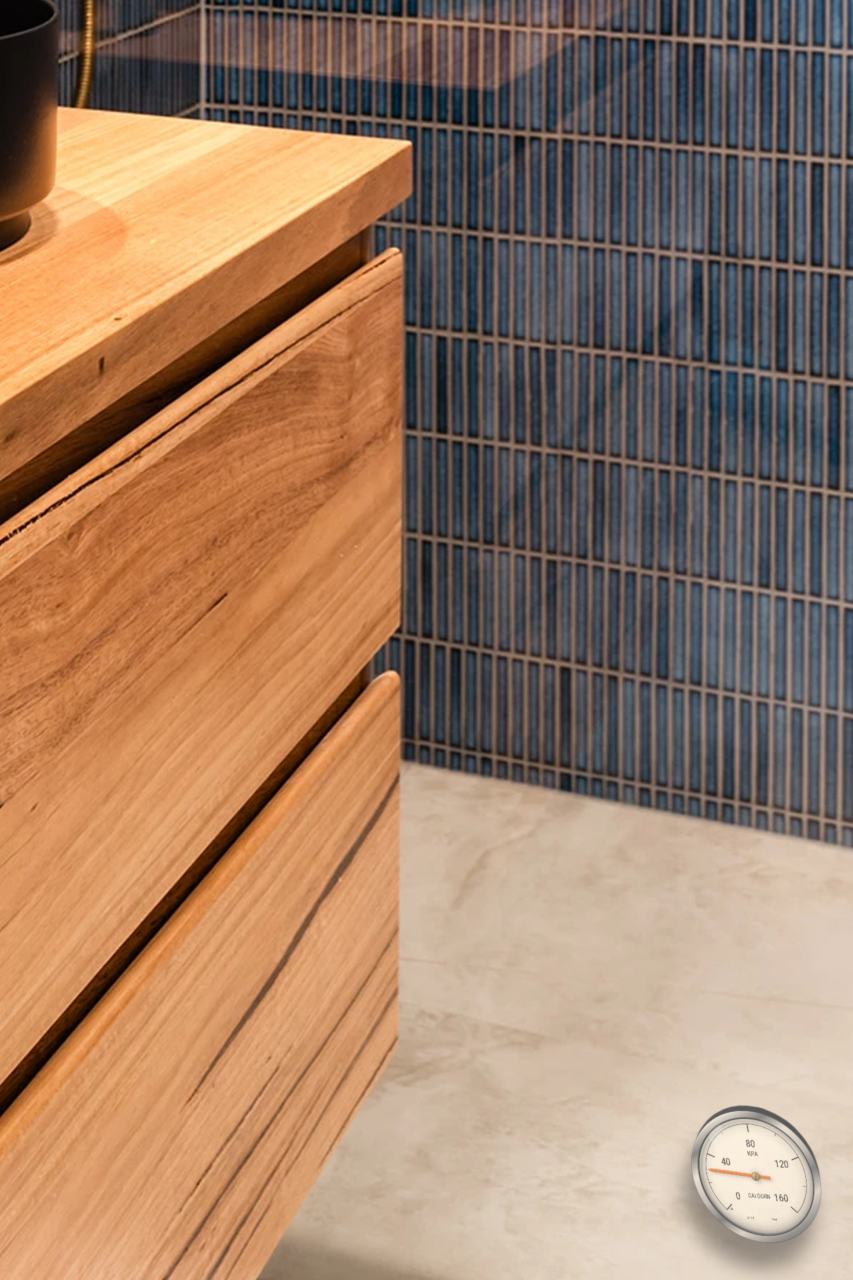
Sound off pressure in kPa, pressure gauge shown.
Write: 30 kPa
